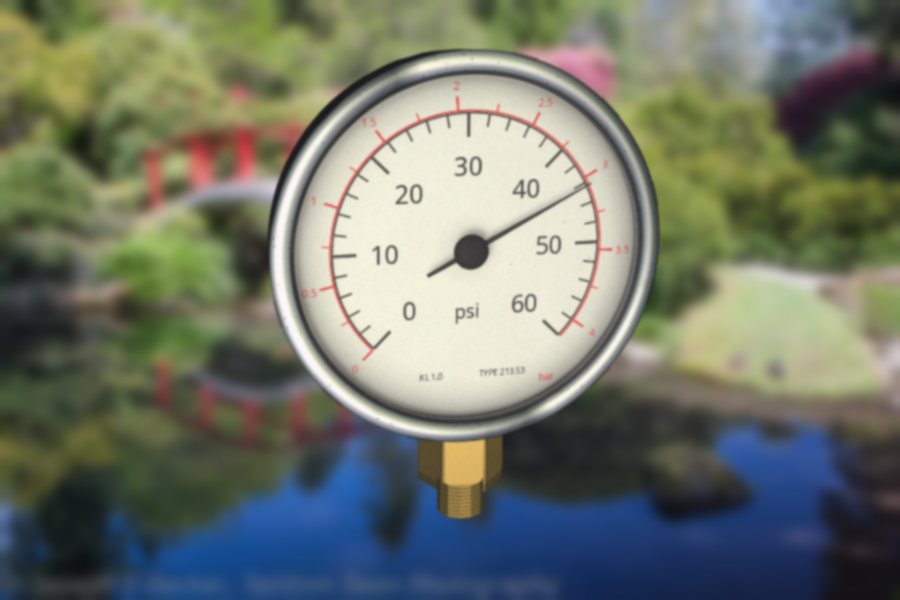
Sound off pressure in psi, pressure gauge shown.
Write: 44 psi
